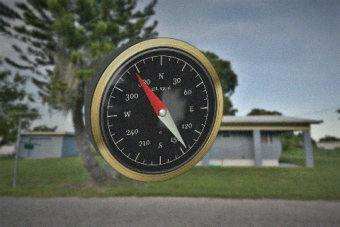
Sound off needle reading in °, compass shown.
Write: 325 °
